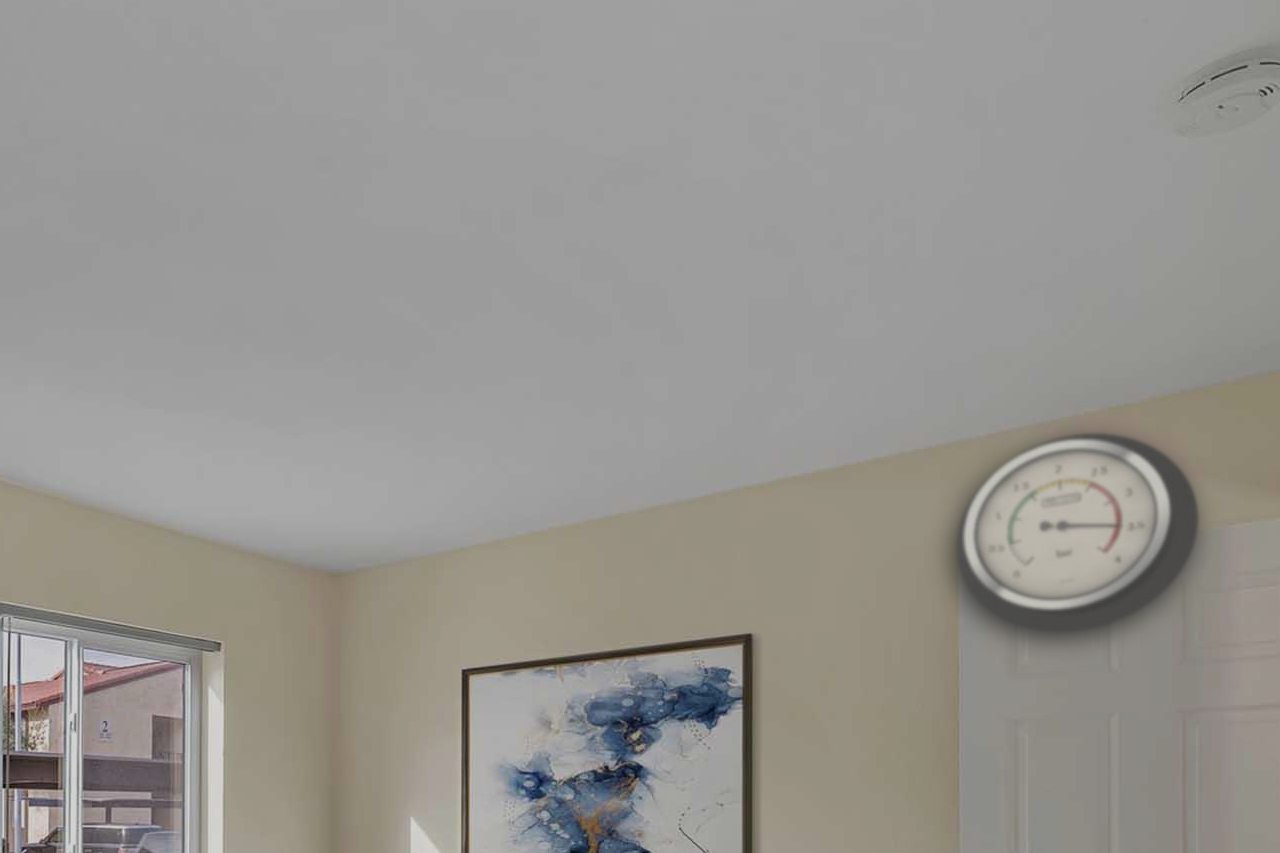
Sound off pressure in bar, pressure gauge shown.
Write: 3.5 bar
